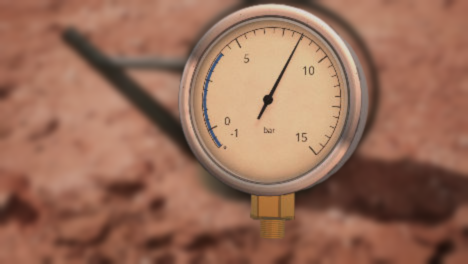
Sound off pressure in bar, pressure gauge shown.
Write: 8.5 bar
